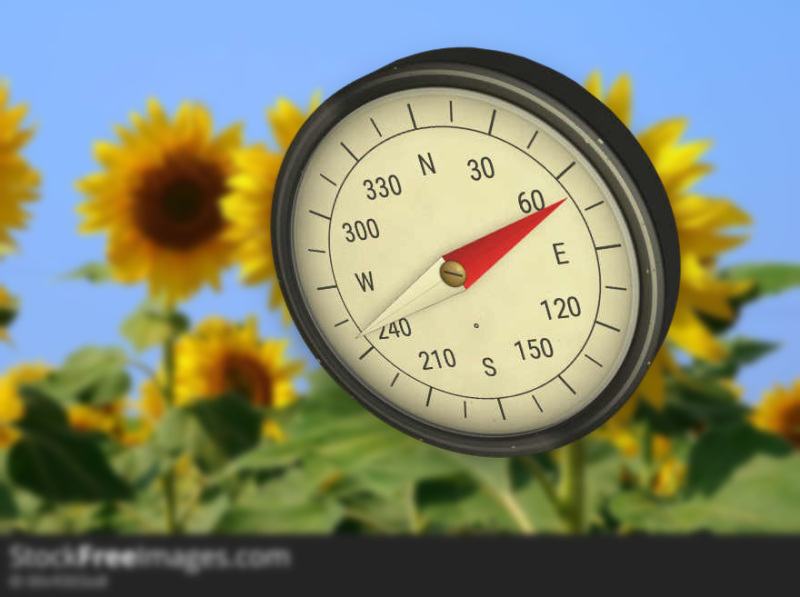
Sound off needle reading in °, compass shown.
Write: 67.5 °
